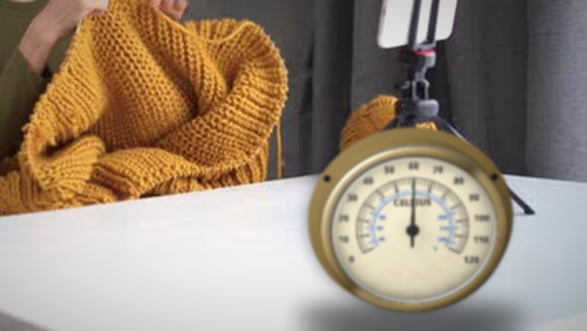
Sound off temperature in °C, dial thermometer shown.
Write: 60 °C
